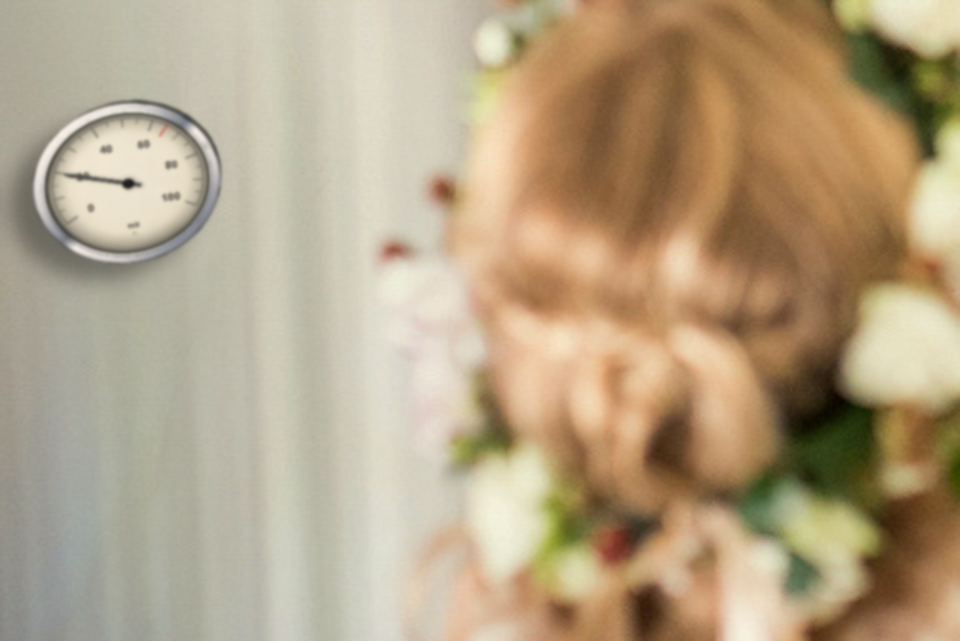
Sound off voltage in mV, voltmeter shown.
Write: 20 mV
